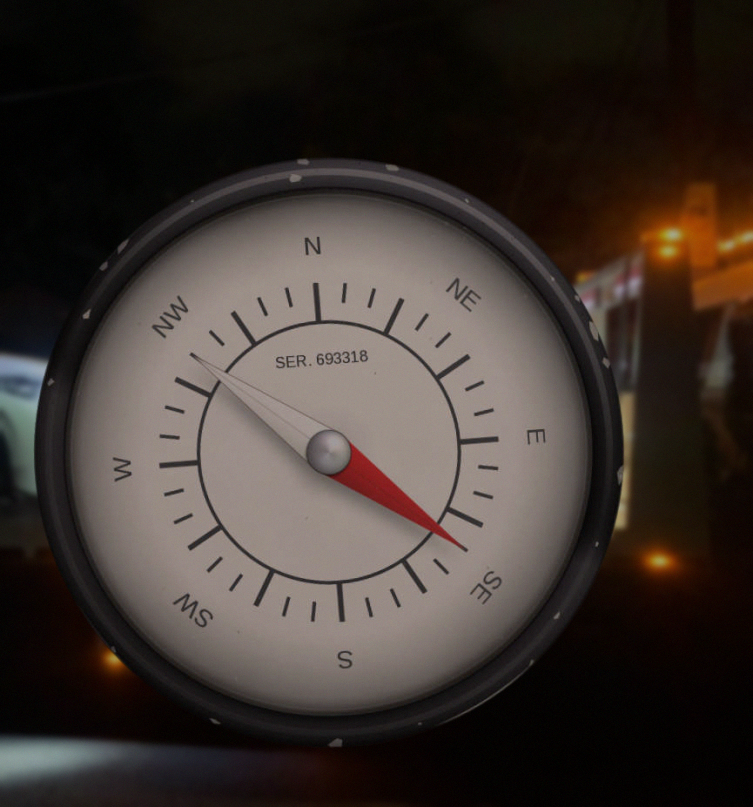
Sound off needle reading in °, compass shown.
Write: 130 °
